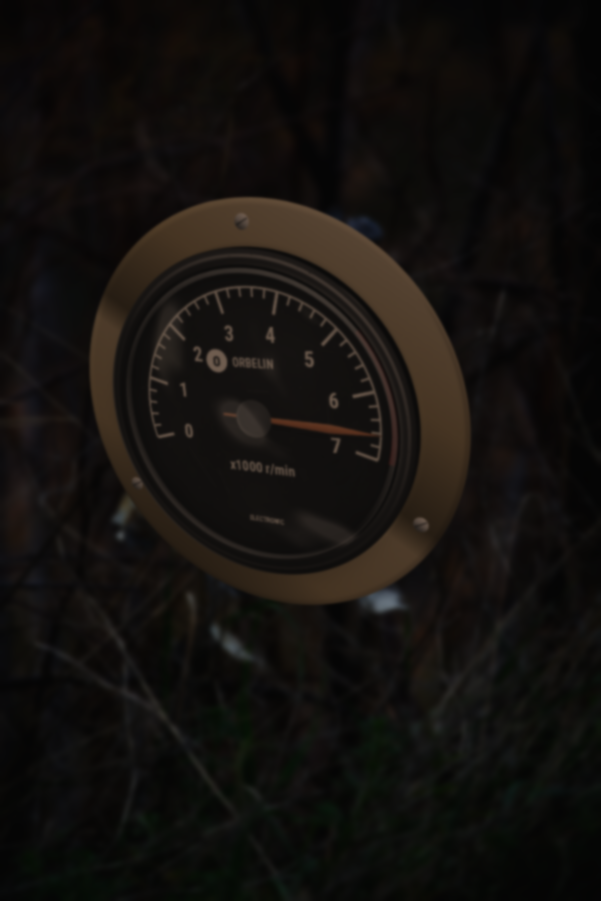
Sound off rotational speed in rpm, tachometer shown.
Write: 6600 rpm
